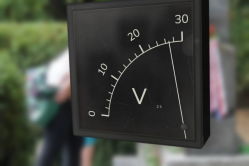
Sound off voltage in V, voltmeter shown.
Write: 27 V
